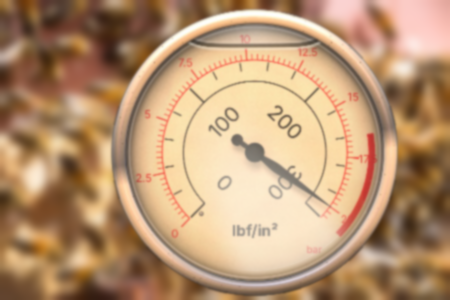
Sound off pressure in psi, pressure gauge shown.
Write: 290 psi
